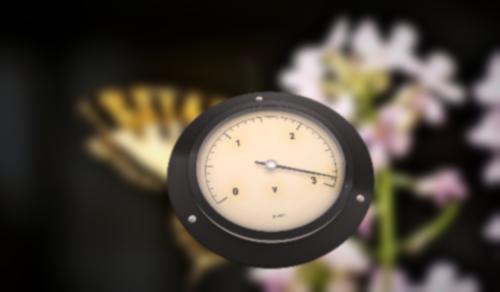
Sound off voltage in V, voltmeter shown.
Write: 2.9 V
